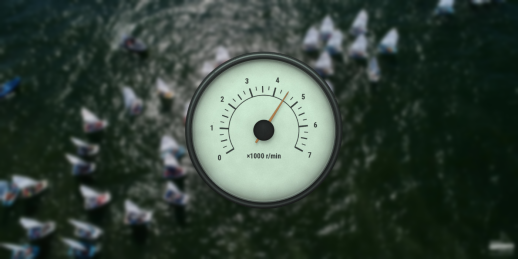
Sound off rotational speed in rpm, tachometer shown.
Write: 4500 rpm
